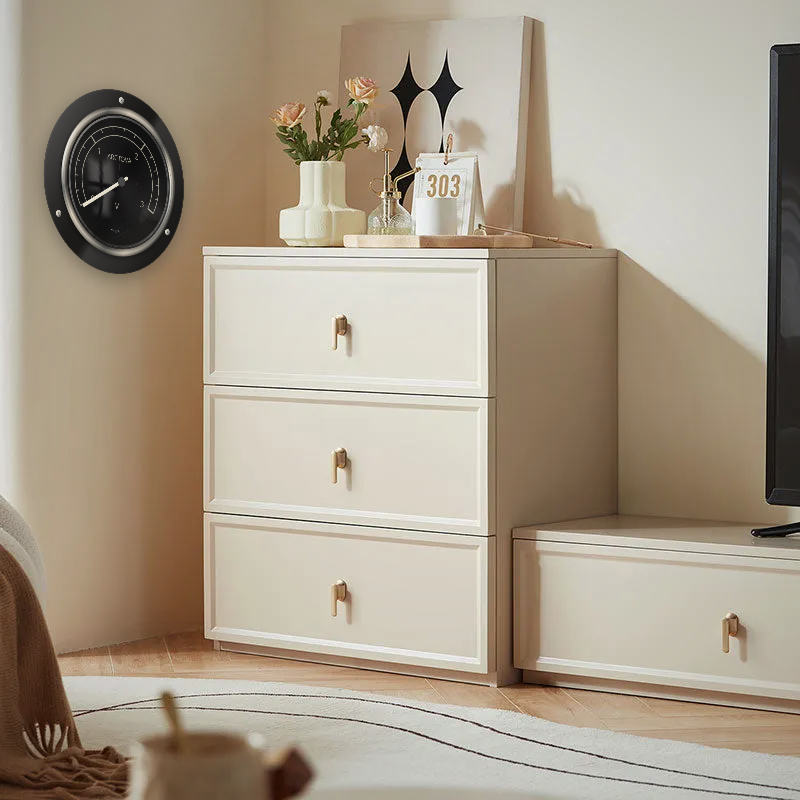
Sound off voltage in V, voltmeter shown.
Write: 0 V
